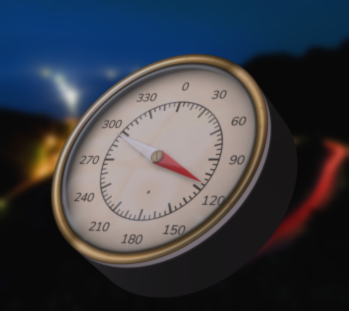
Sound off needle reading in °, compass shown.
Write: 115 °
